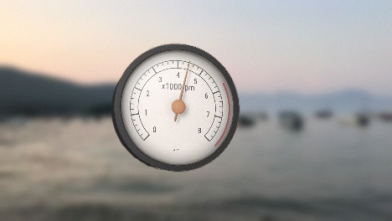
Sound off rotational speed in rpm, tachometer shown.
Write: 4400 rpm
